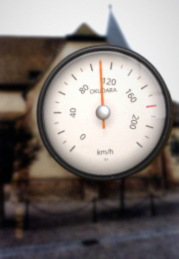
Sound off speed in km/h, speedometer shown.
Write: 110 km/h
